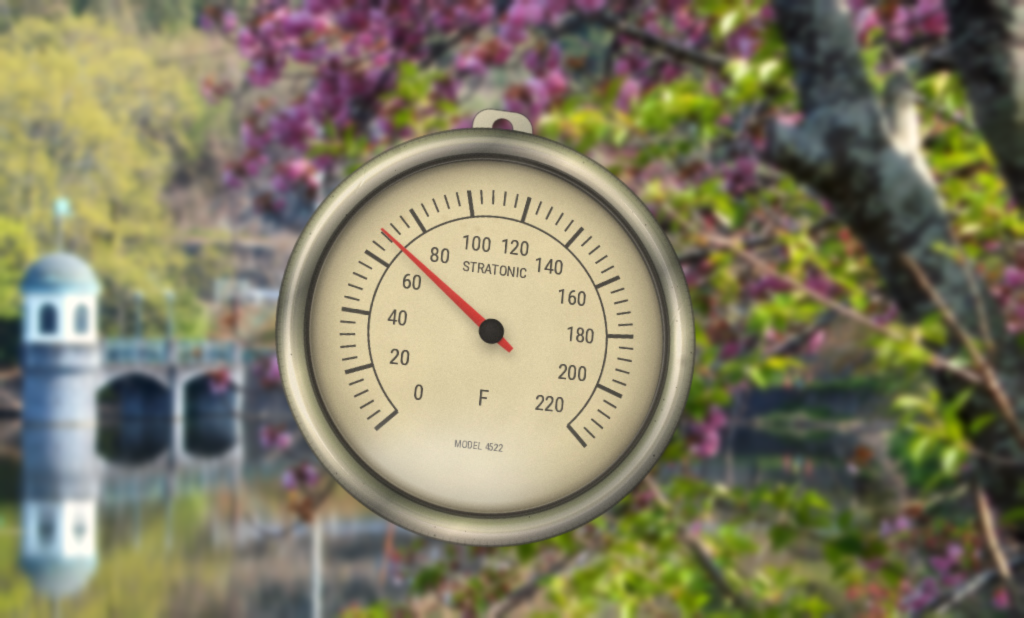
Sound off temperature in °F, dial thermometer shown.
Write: 68 °F
